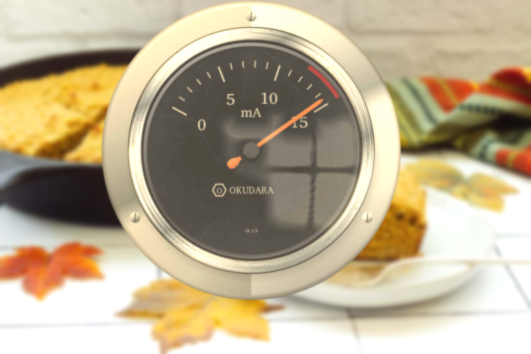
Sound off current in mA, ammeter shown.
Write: 14.5 mA
